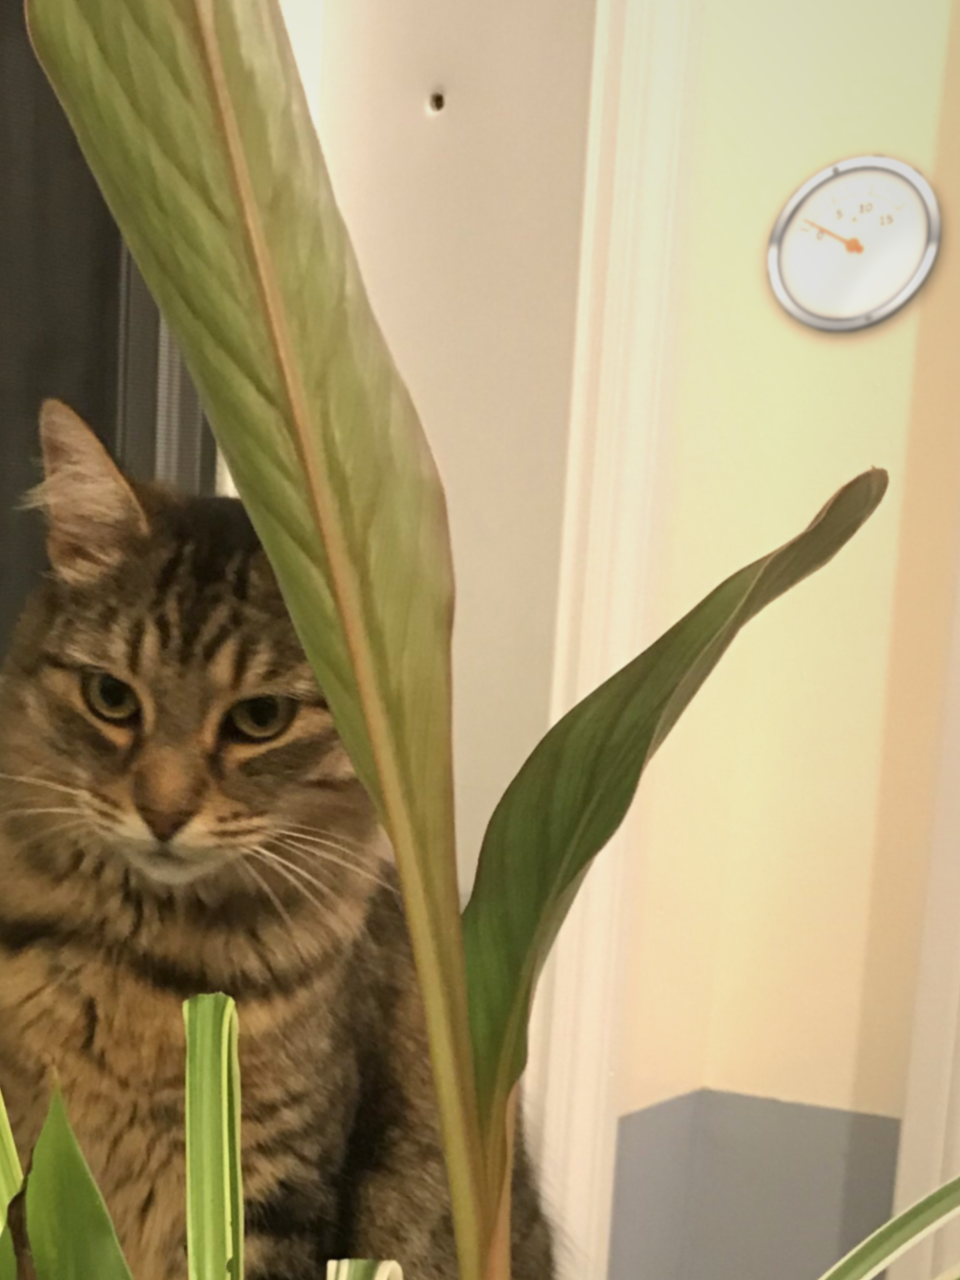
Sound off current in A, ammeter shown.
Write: 1 A
